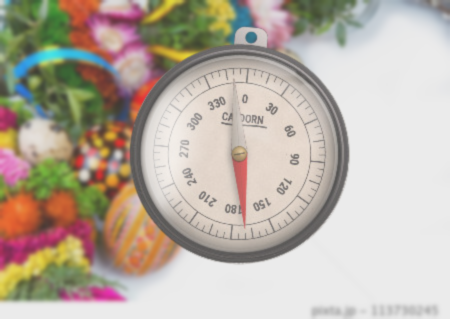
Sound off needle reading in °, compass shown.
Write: 170 °
